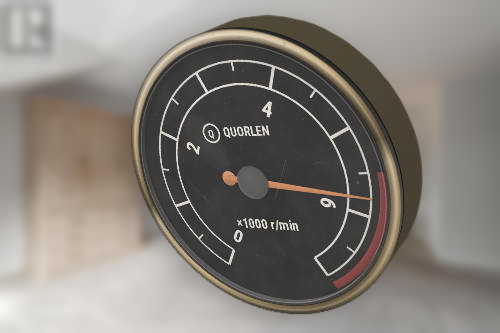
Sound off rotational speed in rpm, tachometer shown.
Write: 5750 rpm
